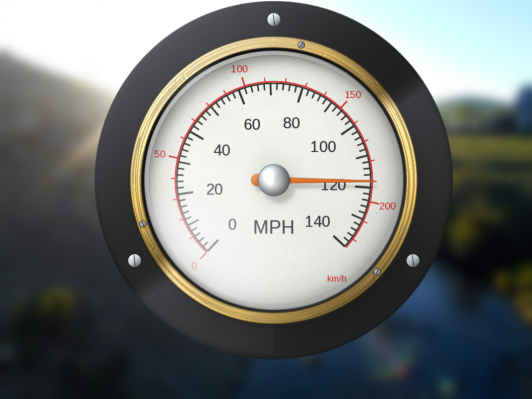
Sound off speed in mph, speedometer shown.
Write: 118 mph
